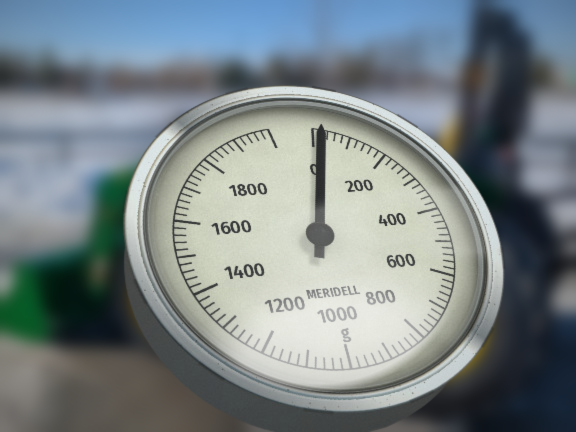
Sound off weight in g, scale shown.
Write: 20 g
